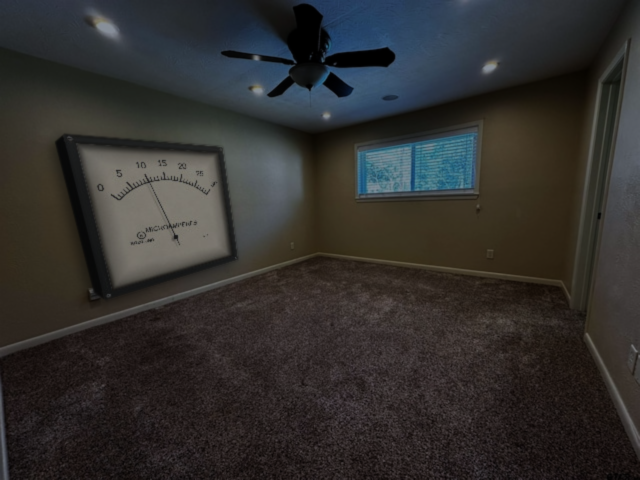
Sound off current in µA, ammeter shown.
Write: 10 µA
